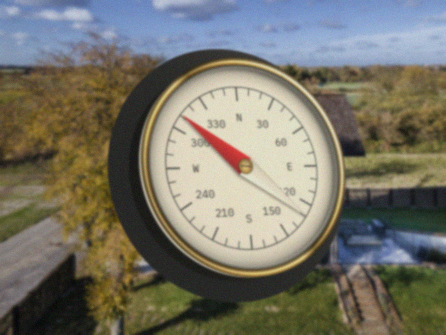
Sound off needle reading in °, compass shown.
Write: 310 °
